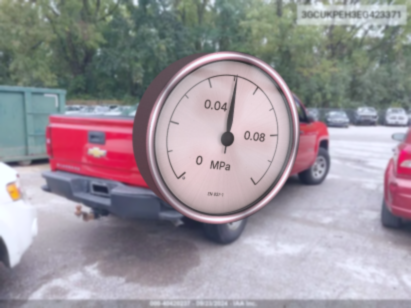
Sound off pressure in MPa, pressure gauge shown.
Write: 0.05 MPa
